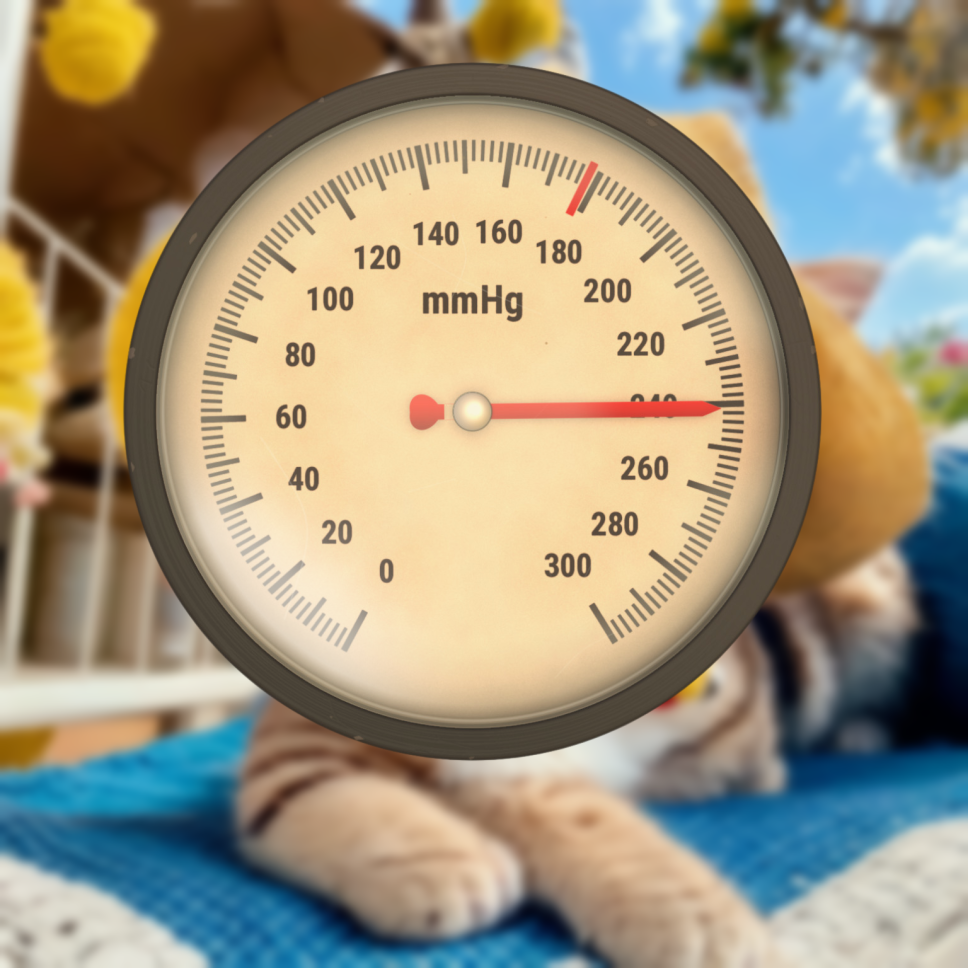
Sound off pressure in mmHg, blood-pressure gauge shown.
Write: 241 mmHg
